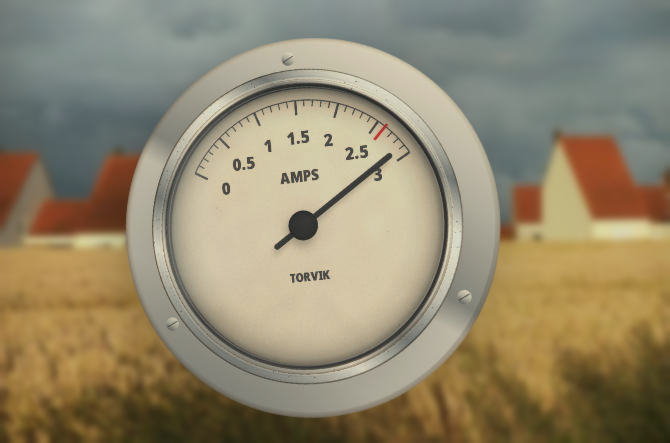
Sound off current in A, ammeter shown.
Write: 2.9 A
